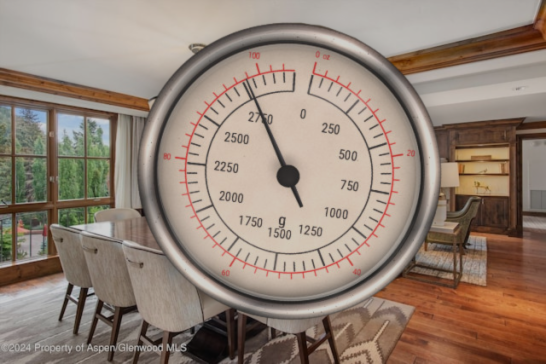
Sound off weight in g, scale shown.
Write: 2775 g
